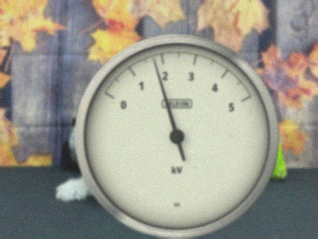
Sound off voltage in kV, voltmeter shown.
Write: 1.75 kV
